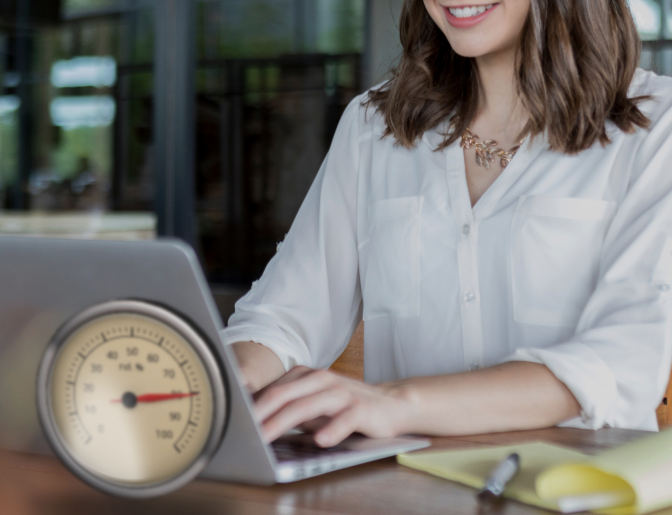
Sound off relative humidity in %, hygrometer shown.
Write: 80 %
